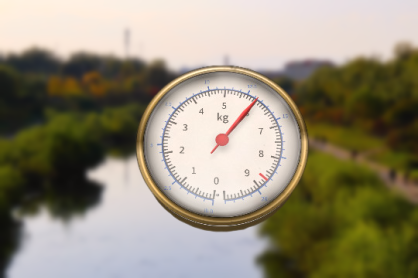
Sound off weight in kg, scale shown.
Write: 6 kg
